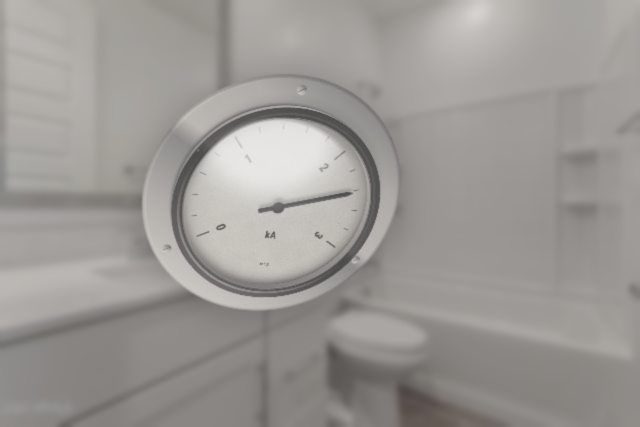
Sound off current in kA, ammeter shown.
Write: 2.4 kA
